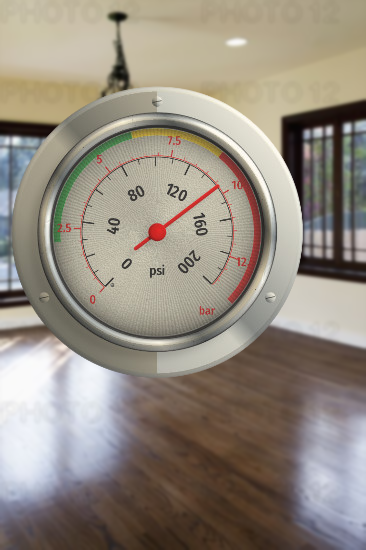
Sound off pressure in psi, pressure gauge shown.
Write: 140 psi
